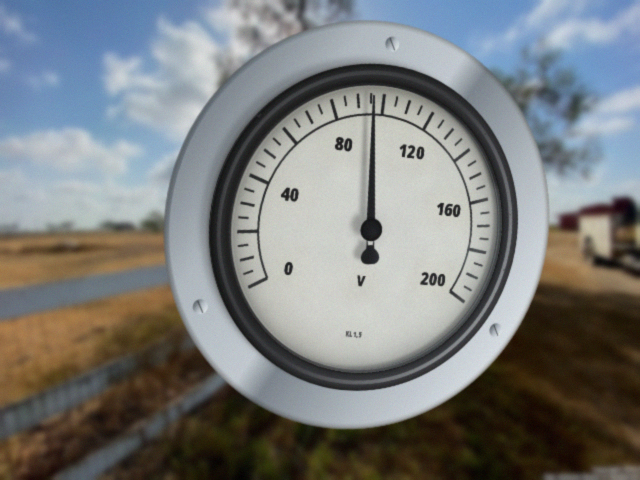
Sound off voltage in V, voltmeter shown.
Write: 95 V
